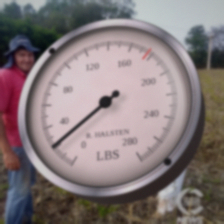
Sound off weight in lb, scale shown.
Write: 20 lb
